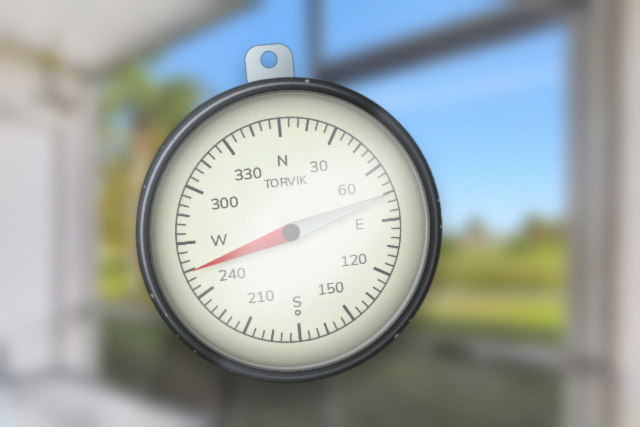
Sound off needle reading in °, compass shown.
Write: 255 °
